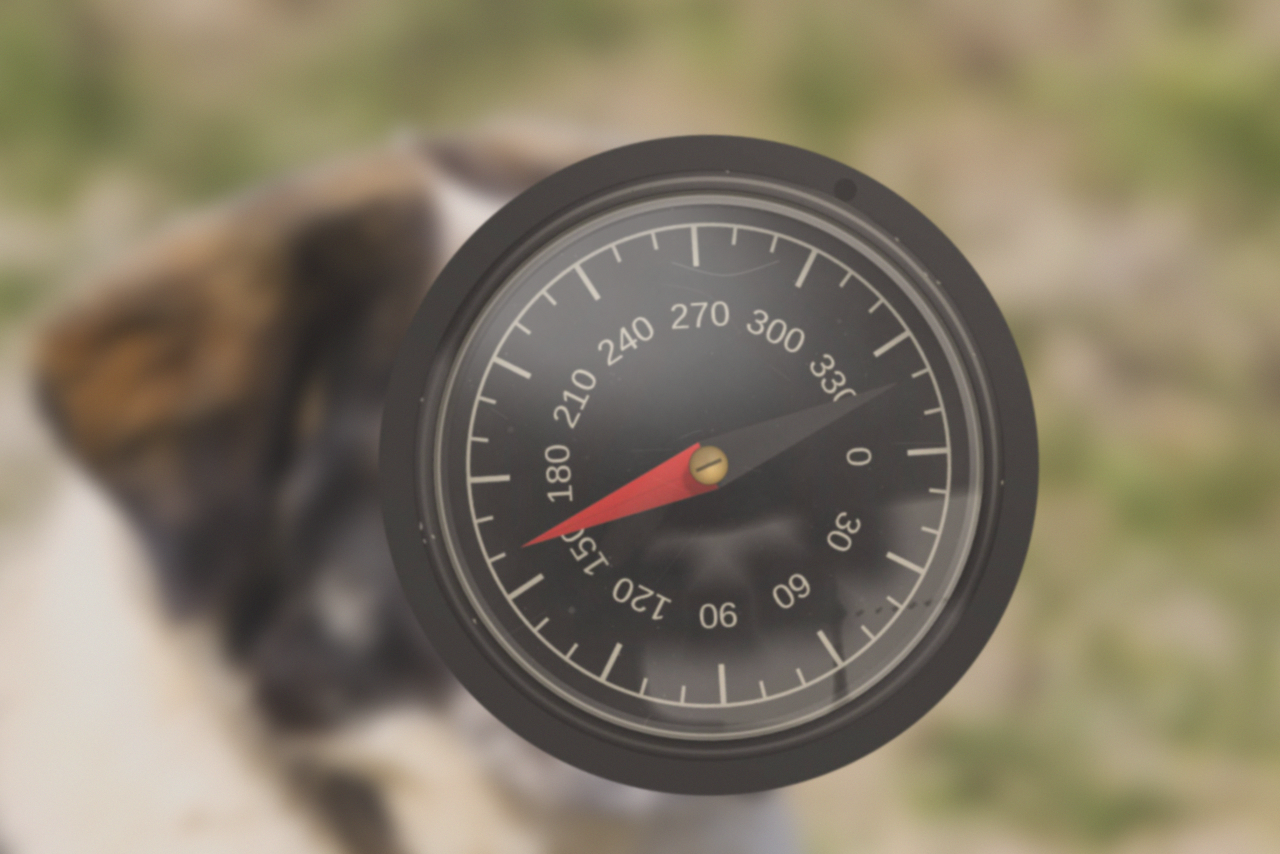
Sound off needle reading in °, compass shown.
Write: 160 °
